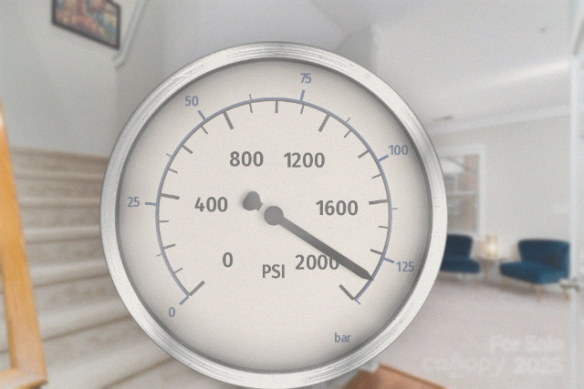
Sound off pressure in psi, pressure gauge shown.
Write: 1900 psi
